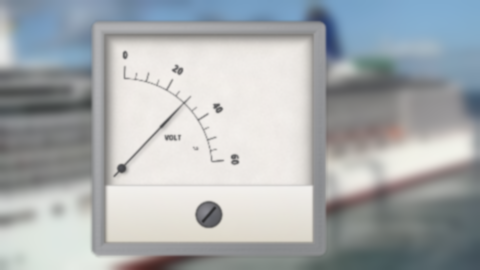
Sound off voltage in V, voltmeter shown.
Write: 30 V
